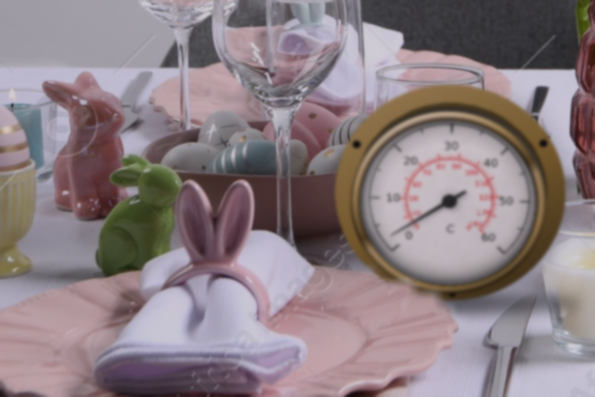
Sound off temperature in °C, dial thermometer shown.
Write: 2.5 °C
